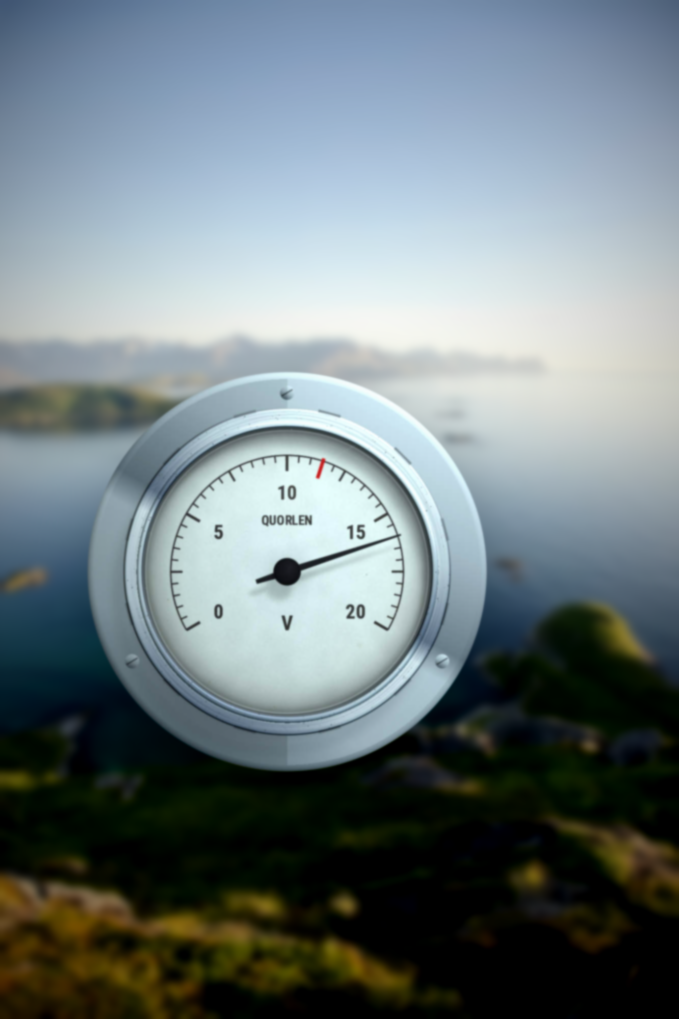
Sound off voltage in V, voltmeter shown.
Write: 16 V
